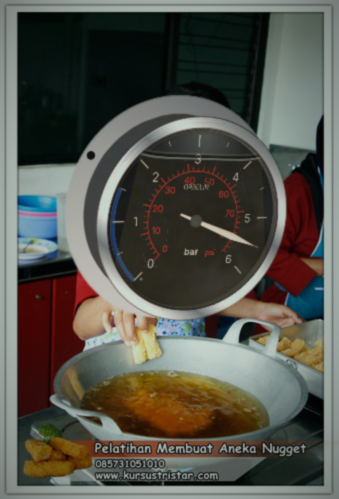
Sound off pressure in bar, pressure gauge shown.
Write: 5.5 bar
